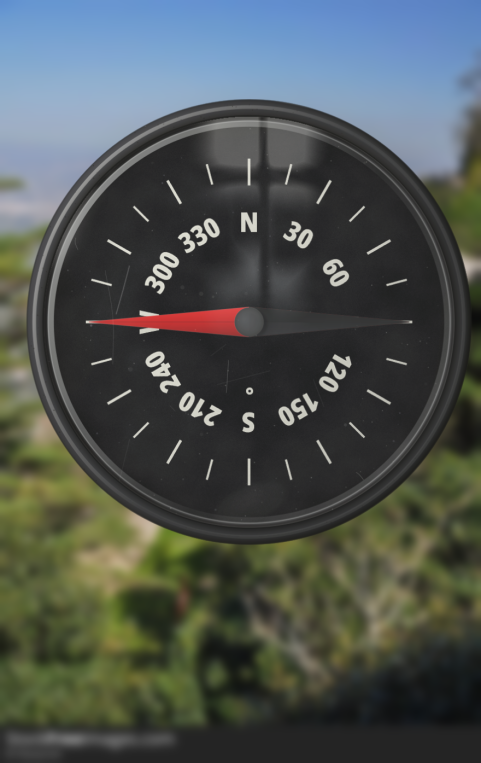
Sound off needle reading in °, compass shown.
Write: 270 °
